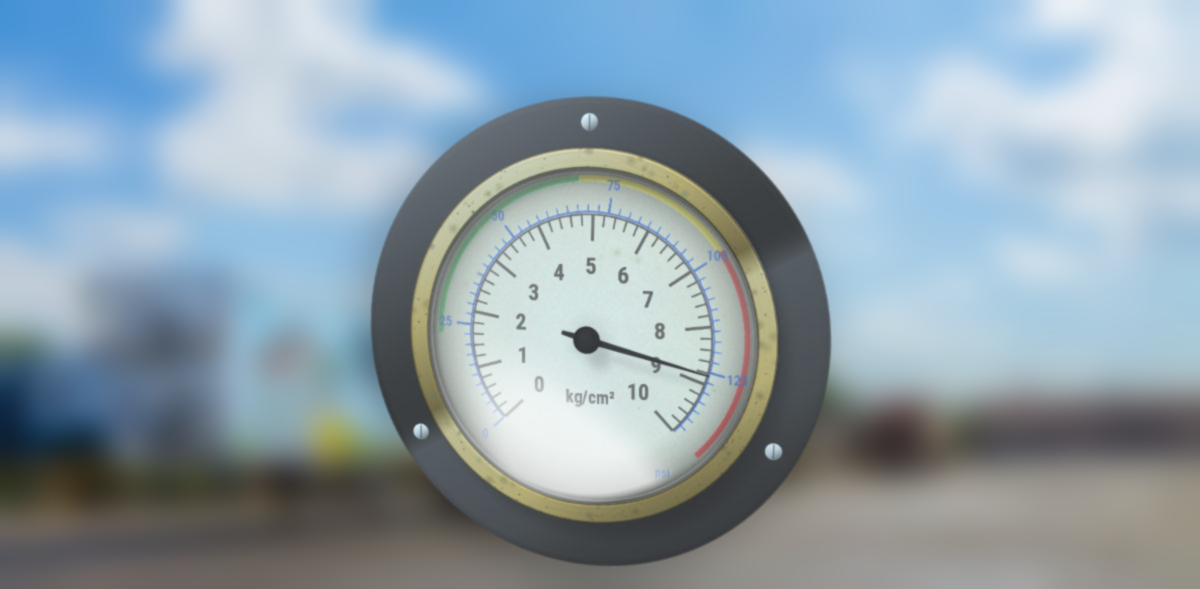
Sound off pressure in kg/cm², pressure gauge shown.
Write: 8.8 kg/cm²
